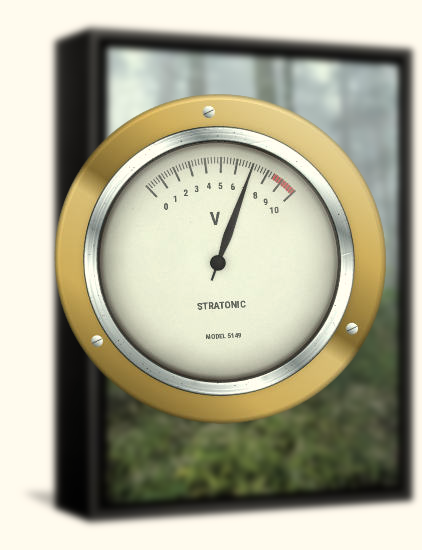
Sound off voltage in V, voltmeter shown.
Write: 7 V
